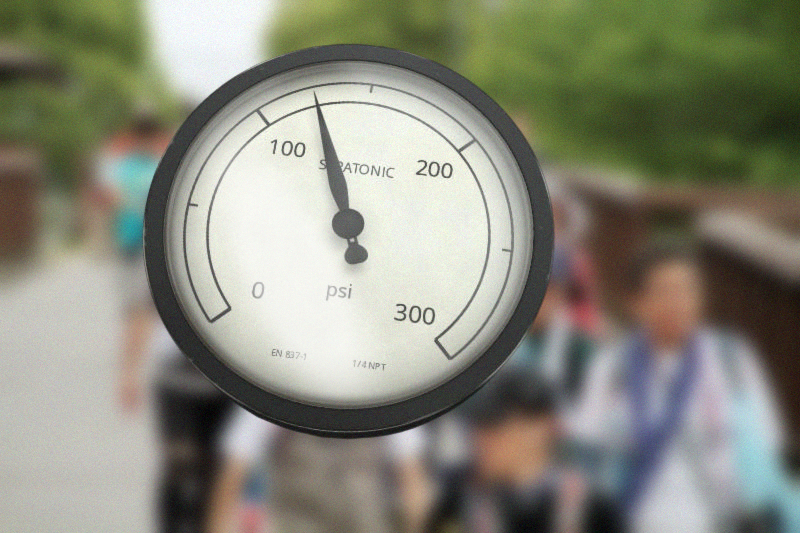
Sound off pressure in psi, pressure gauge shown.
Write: 125 psi
